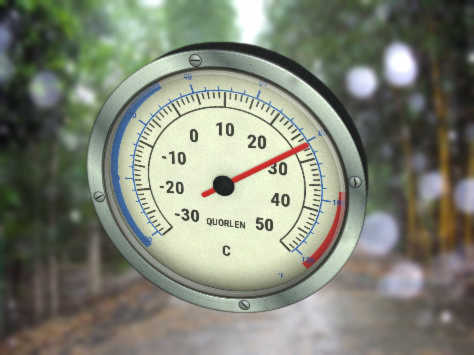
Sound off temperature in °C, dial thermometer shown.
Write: 27 °C
